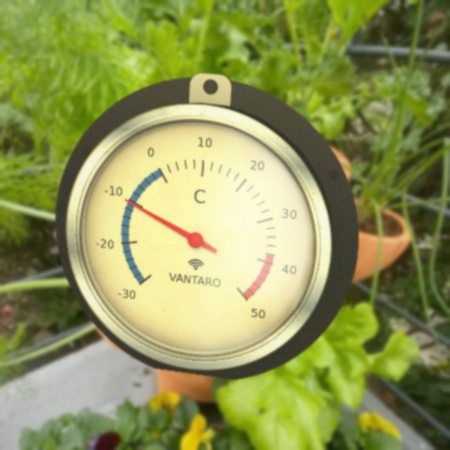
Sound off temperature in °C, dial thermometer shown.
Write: -10 °C
